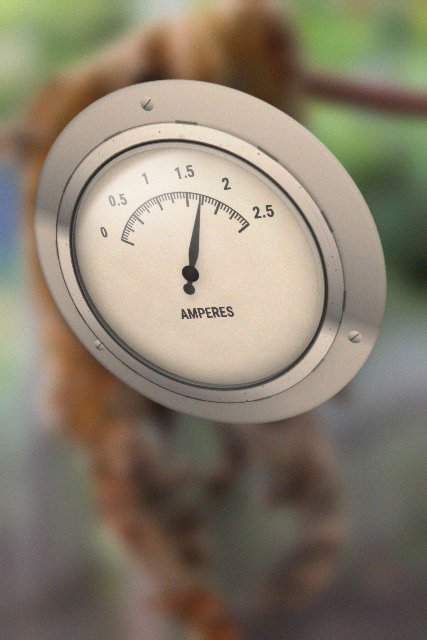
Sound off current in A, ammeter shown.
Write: 1.75 A
